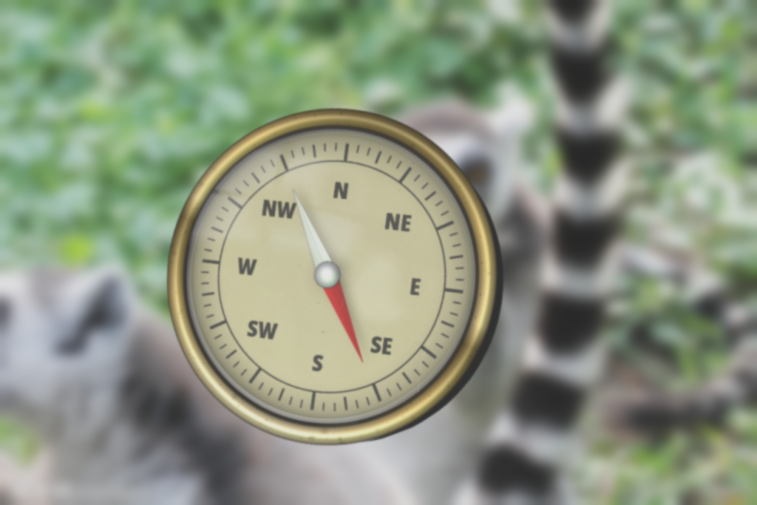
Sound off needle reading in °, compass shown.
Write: 150 °
